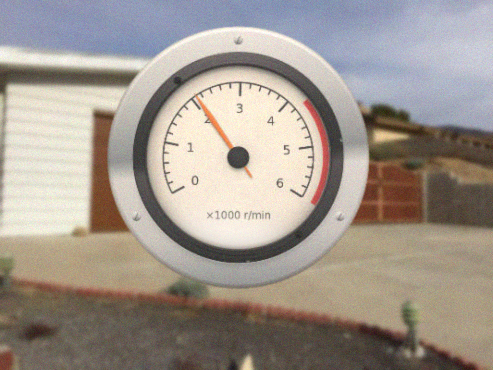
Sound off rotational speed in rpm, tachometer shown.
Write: 2100 rpm
